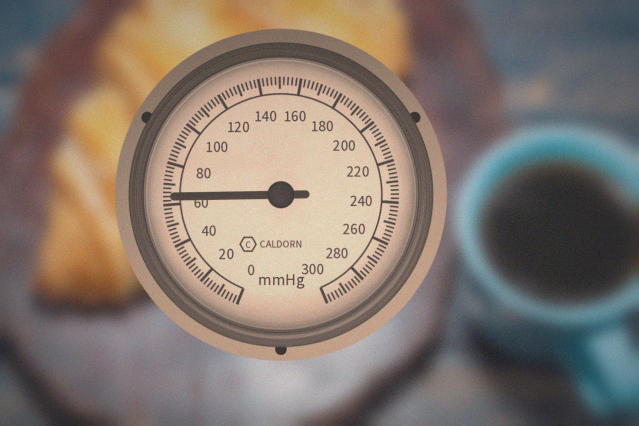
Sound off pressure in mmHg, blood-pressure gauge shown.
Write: 64 mmHg
